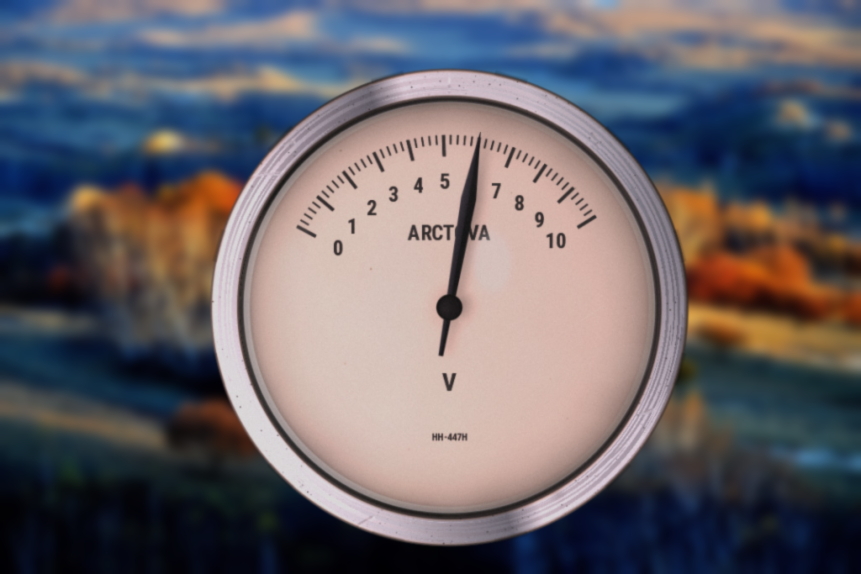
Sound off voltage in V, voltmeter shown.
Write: 6 V
